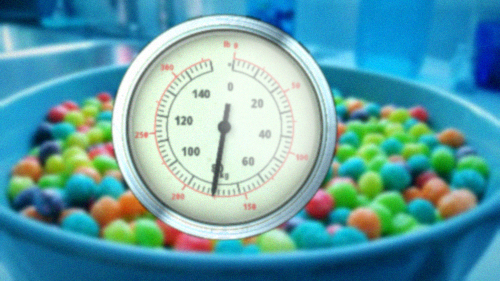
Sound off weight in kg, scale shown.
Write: 80 kg
